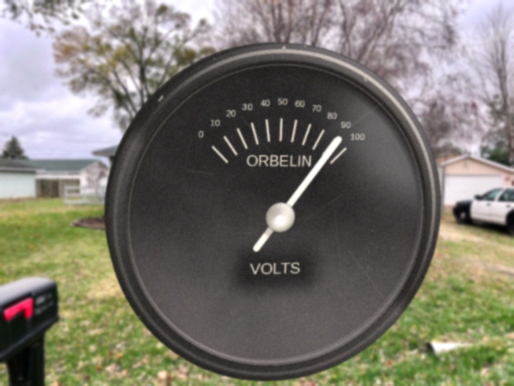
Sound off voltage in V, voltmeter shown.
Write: 90 V
